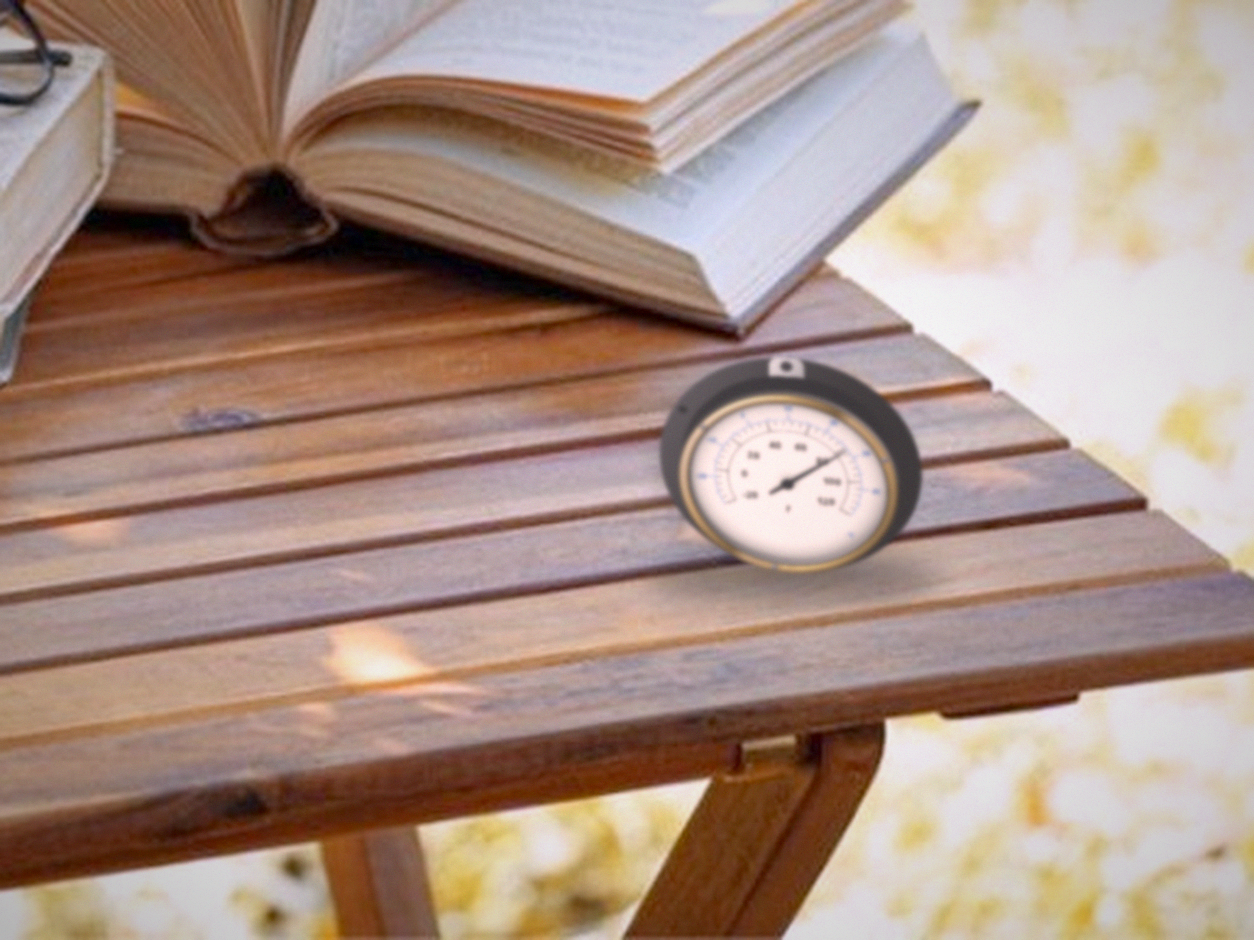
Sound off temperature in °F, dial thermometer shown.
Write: 80 °F
